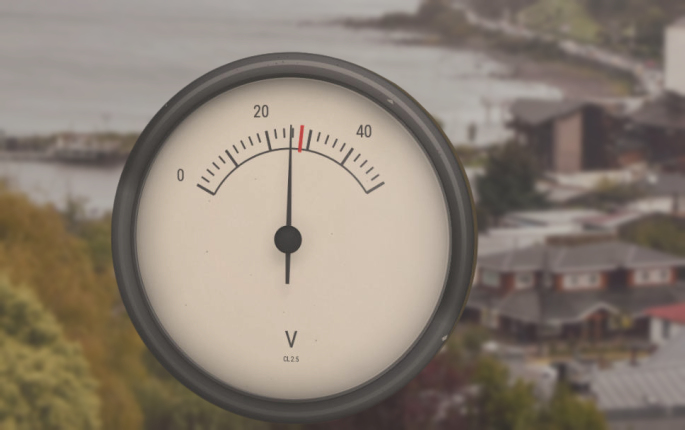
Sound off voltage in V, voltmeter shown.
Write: 26 V
